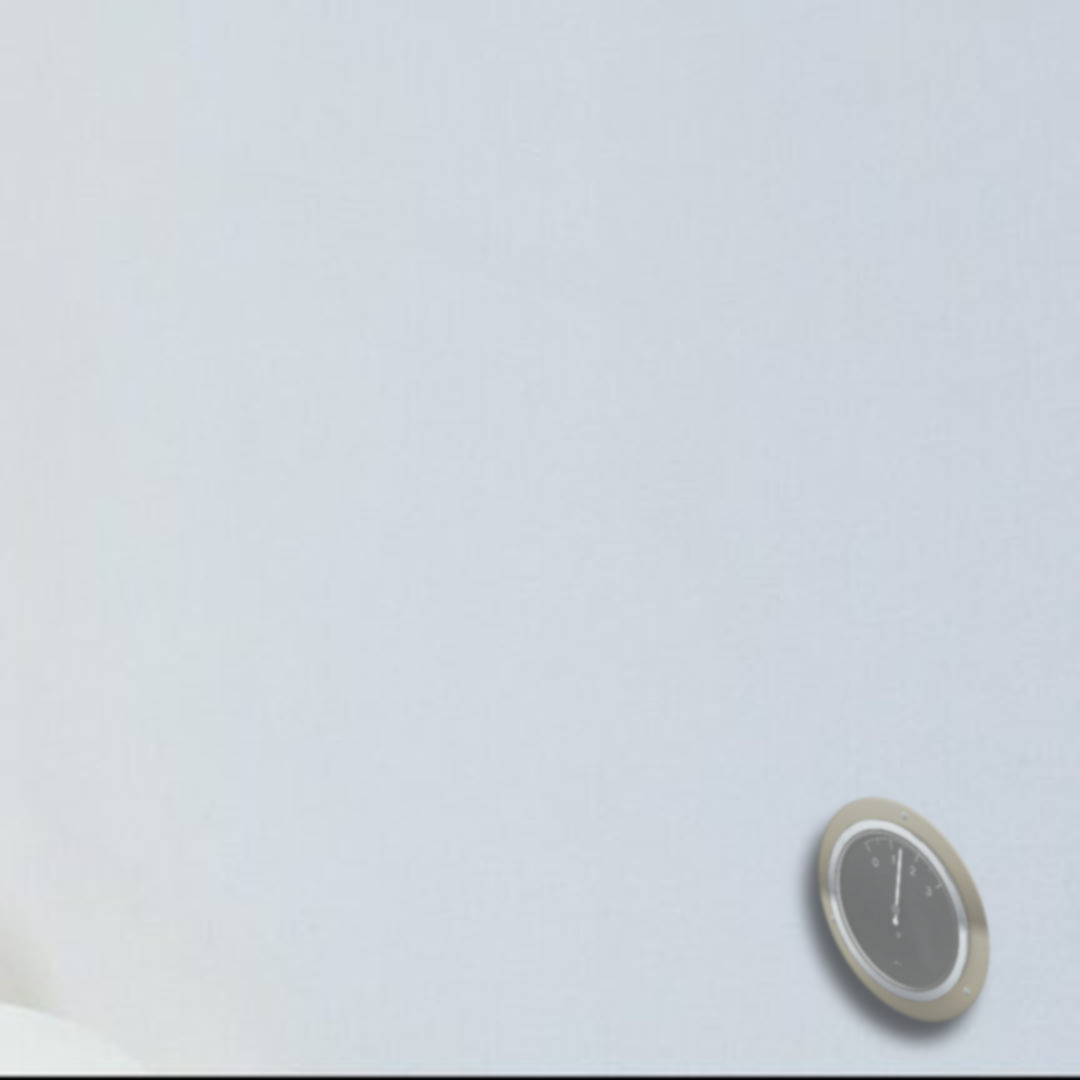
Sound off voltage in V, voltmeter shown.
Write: 1.5 V
